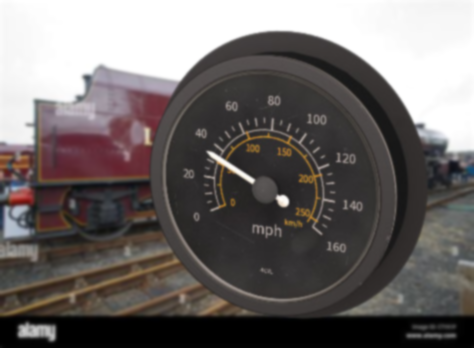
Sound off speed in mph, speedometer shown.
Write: 35 mph
